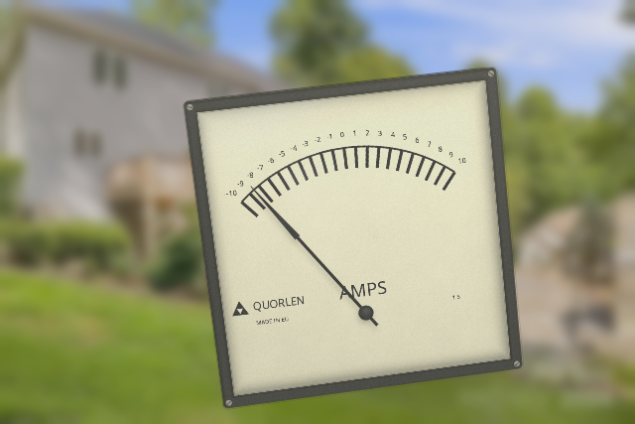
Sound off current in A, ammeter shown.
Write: -8.5 A
